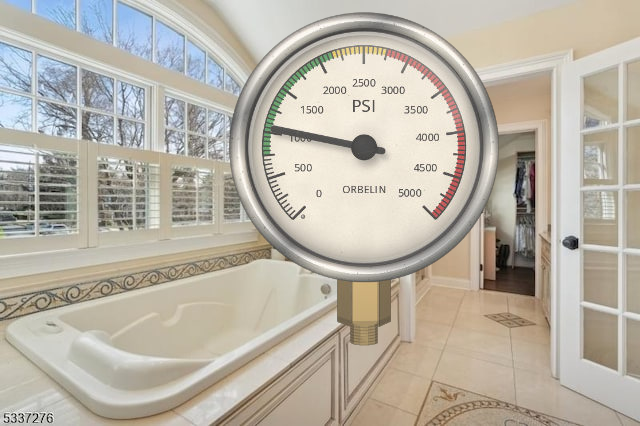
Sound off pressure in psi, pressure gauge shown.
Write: 1050 psi
